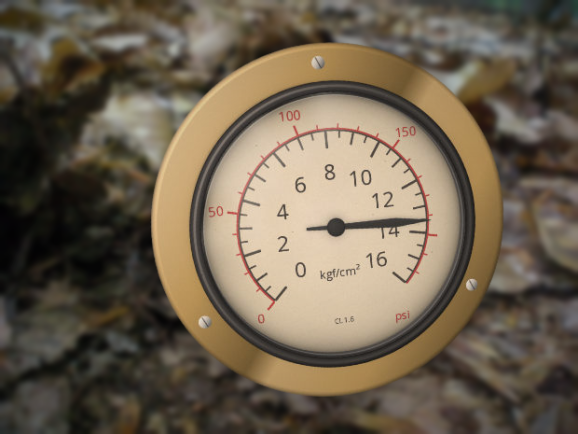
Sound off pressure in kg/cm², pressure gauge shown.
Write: 13.5 kg/cm²
